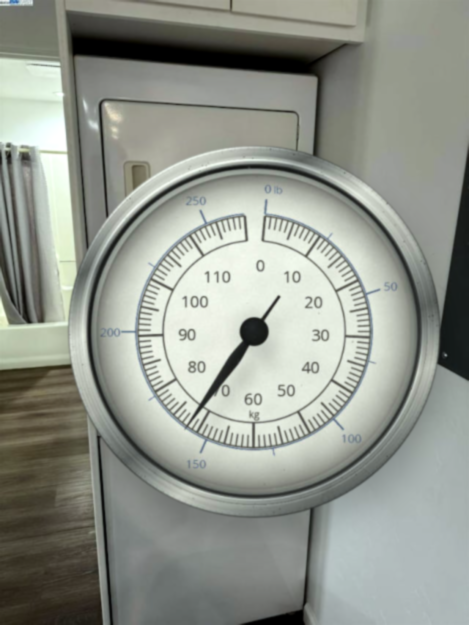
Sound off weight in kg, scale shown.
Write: 72 kg
